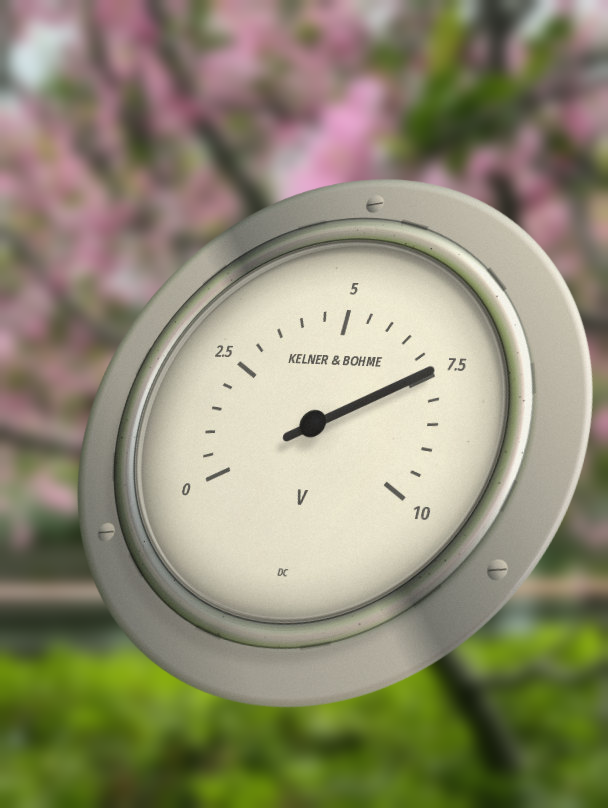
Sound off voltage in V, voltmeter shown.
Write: 7.5 V
